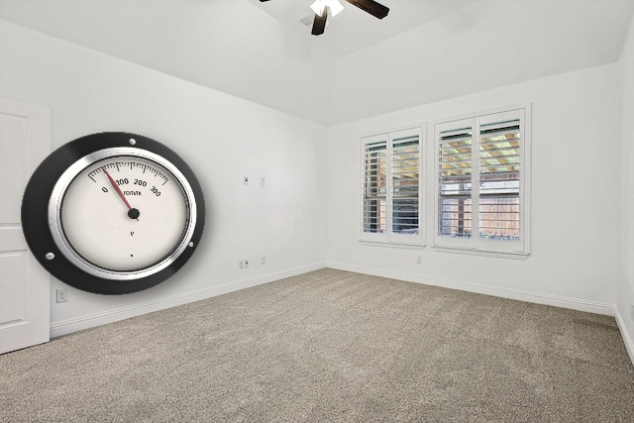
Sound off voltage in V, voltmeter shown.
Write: 50 V
